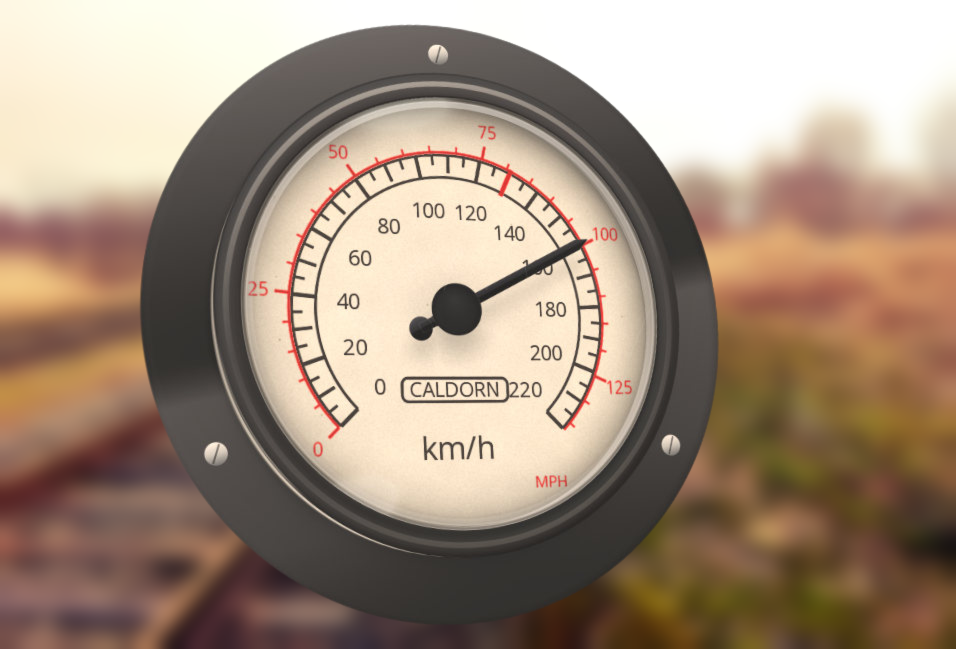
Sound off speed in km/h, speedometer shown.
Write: 160 km/h
